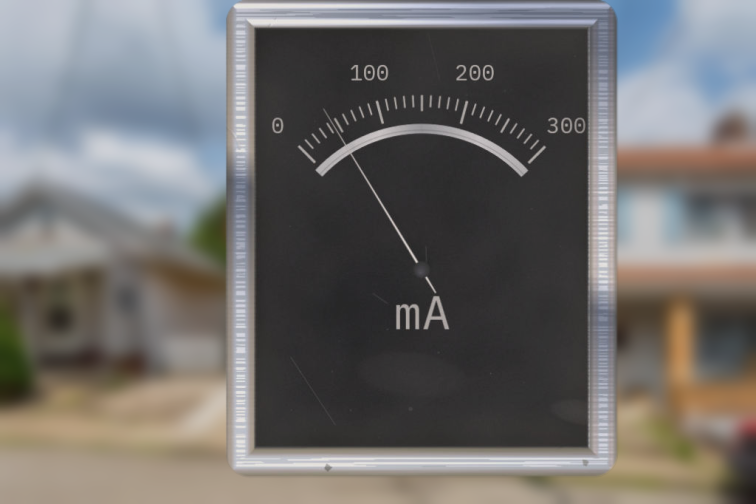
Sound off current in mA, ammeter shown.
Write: 45 mA
